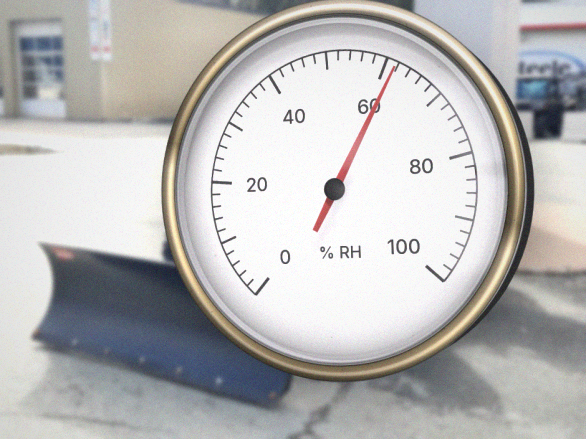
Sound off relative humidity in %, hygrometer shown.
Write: 62 %
